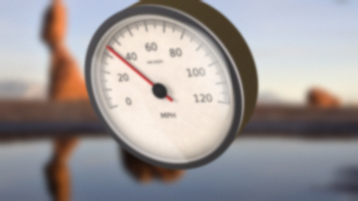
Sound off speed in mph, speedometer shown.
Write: 35 mph
